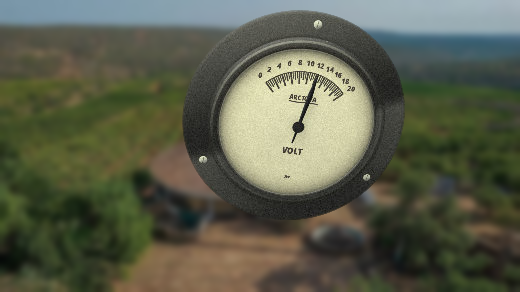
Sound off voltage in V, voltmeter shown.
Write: 12 V
